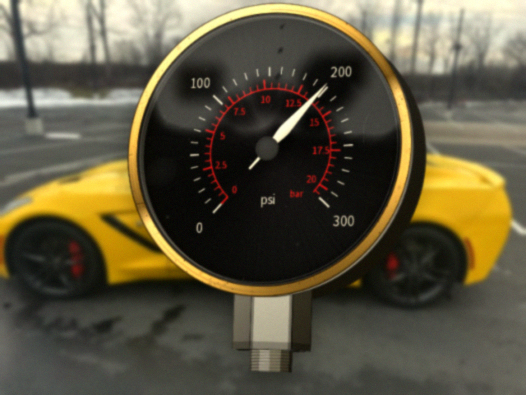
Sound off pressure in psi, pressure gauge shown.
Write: 200 psi
